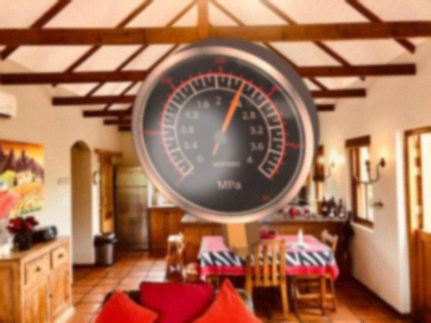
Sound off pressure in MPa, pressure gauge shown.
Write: 2.4 MPa
